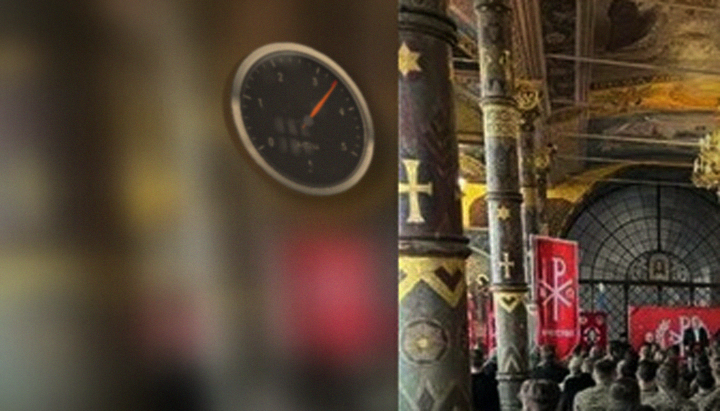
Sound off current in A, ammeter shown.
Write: 3.4 A
